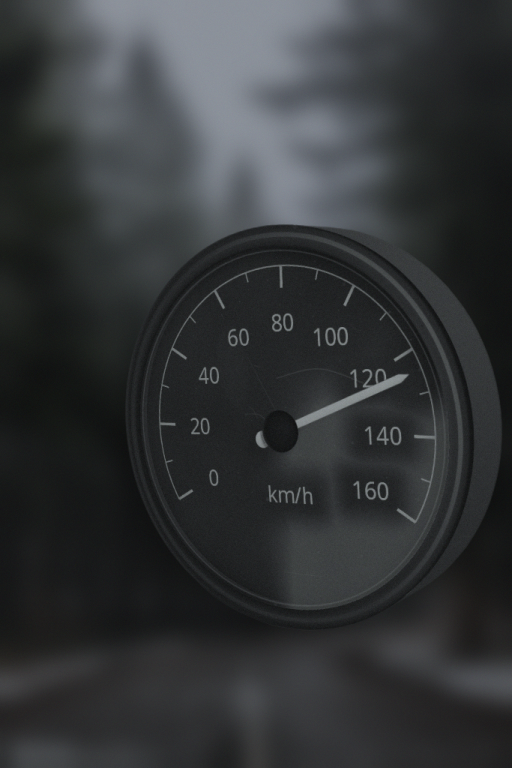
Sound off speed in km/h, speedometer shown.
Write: 125 km/h
